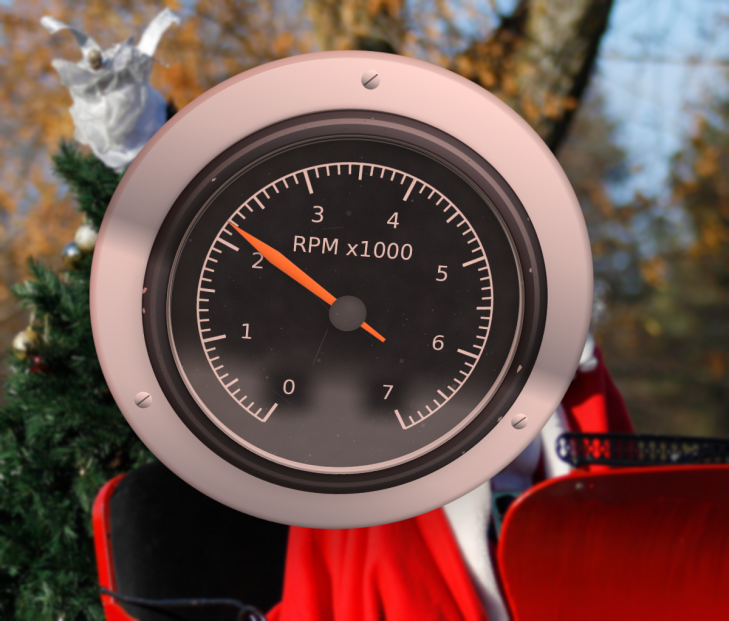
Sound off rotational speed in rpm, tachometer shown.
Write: 2200 rpm
